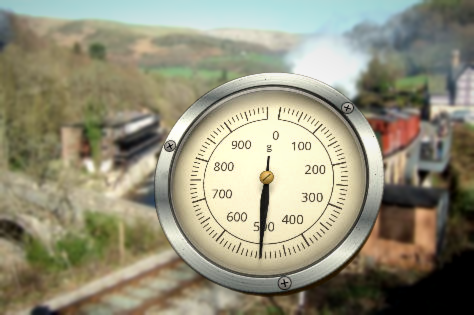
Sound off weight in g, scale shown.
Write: 500 g
